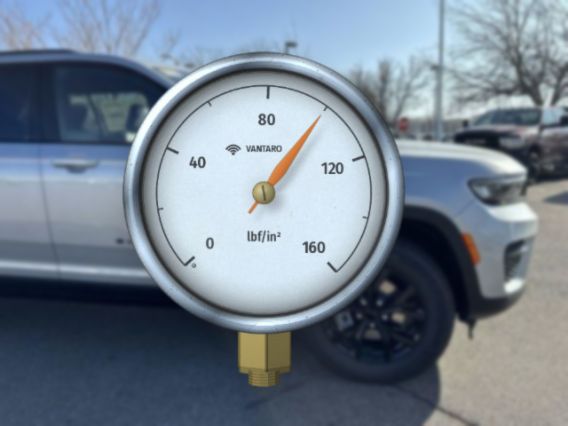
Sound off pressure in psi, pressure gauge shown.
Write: 100 psi
